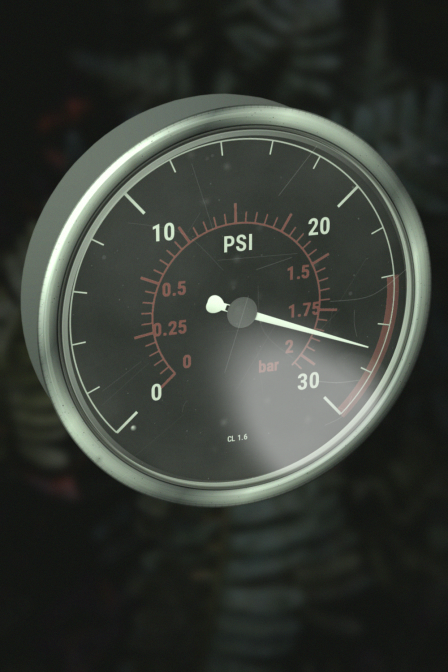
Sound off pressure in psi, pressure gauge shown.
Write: 27 psi
